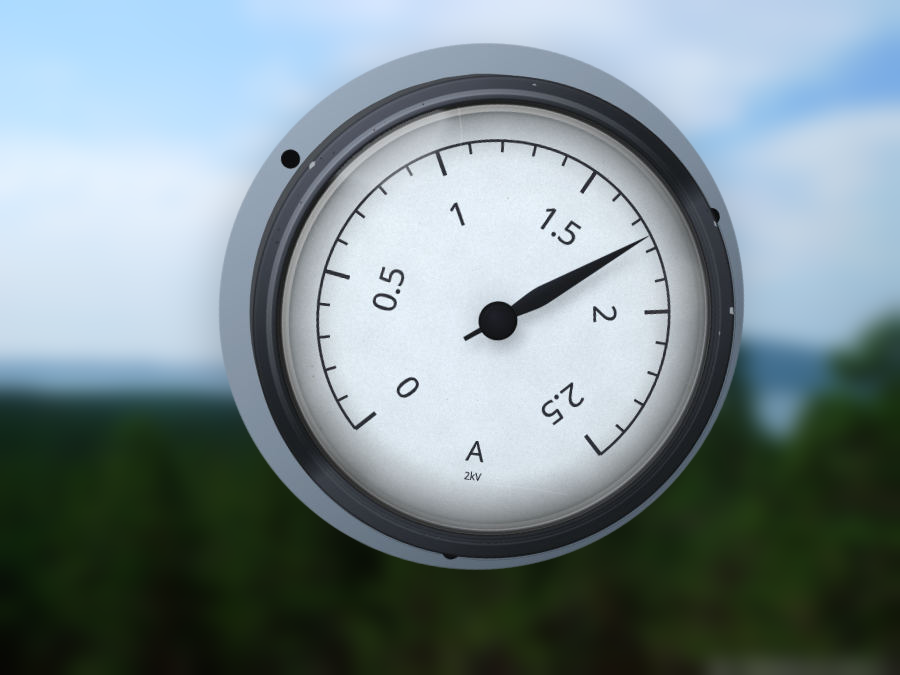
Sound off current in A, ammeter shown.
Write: 1.75 A
